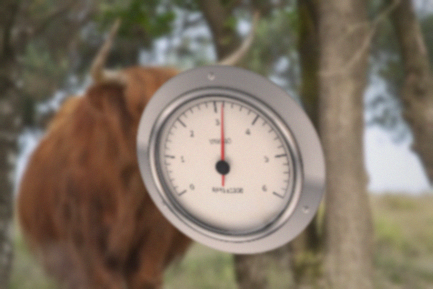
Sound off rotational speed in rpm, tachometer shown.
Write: 3200 rpm
